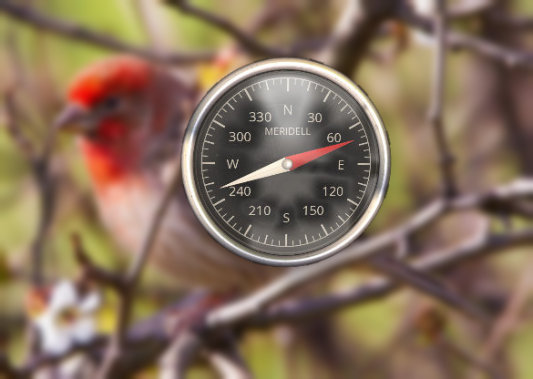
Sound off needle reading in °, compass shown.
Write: 70 °
